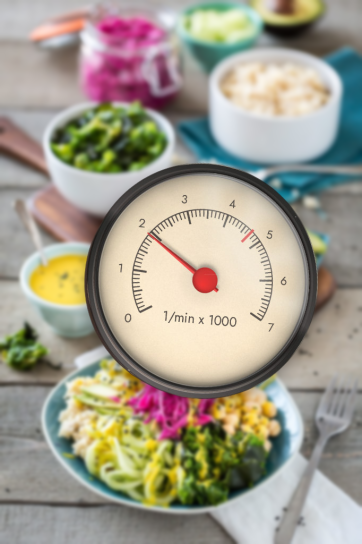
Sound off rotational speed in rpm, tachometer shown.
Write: 1900 rpm
